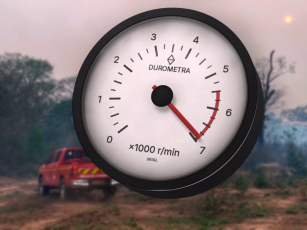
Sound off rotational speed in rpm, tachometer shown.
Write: 6875 rpm
